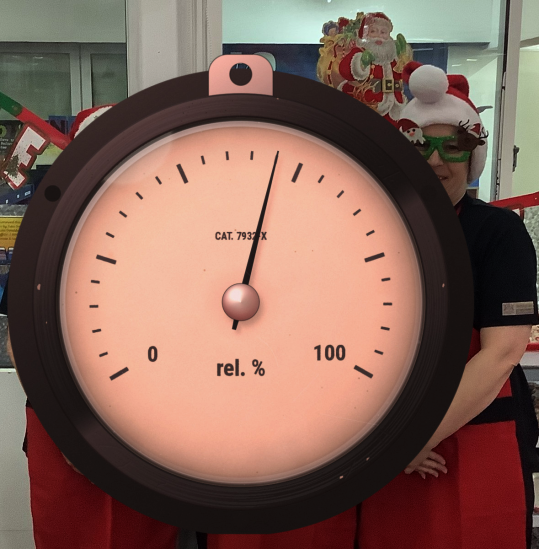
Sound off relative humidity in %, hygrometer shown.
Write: 56 %
